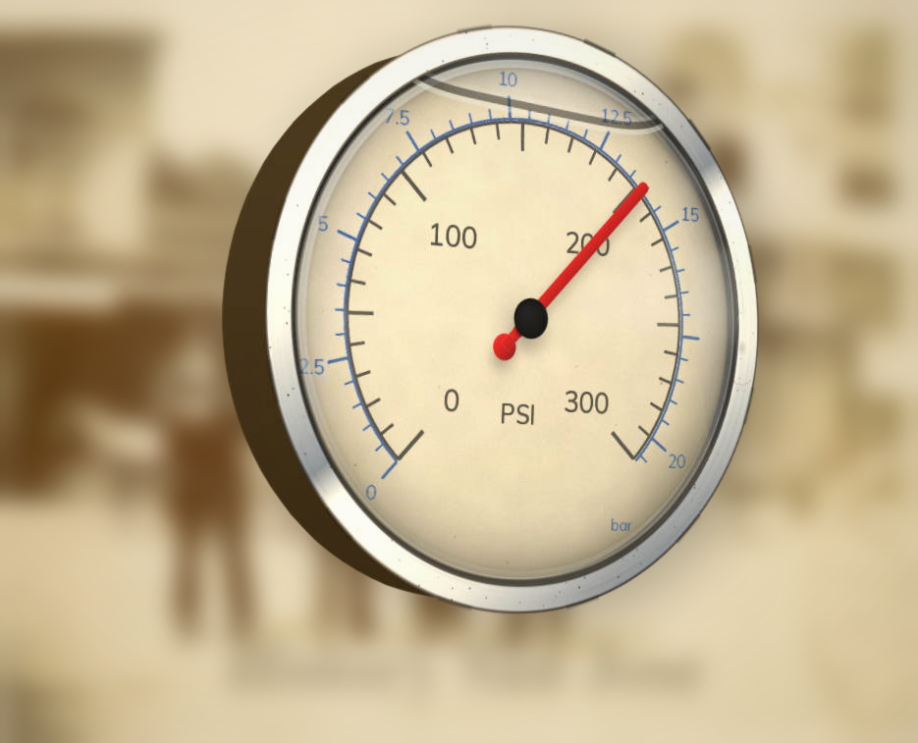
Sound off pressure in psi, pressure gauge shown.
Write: 200 psi
